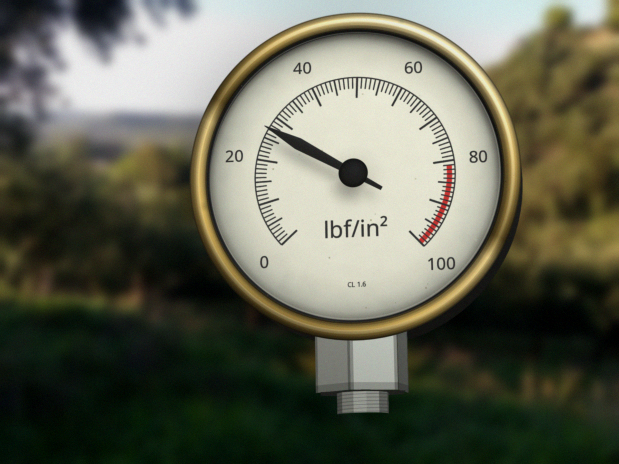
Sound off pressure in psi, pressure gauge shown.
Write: 27 psi
